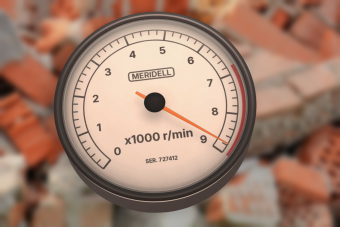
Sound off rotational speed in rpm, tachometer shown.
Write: 8800 rpm
